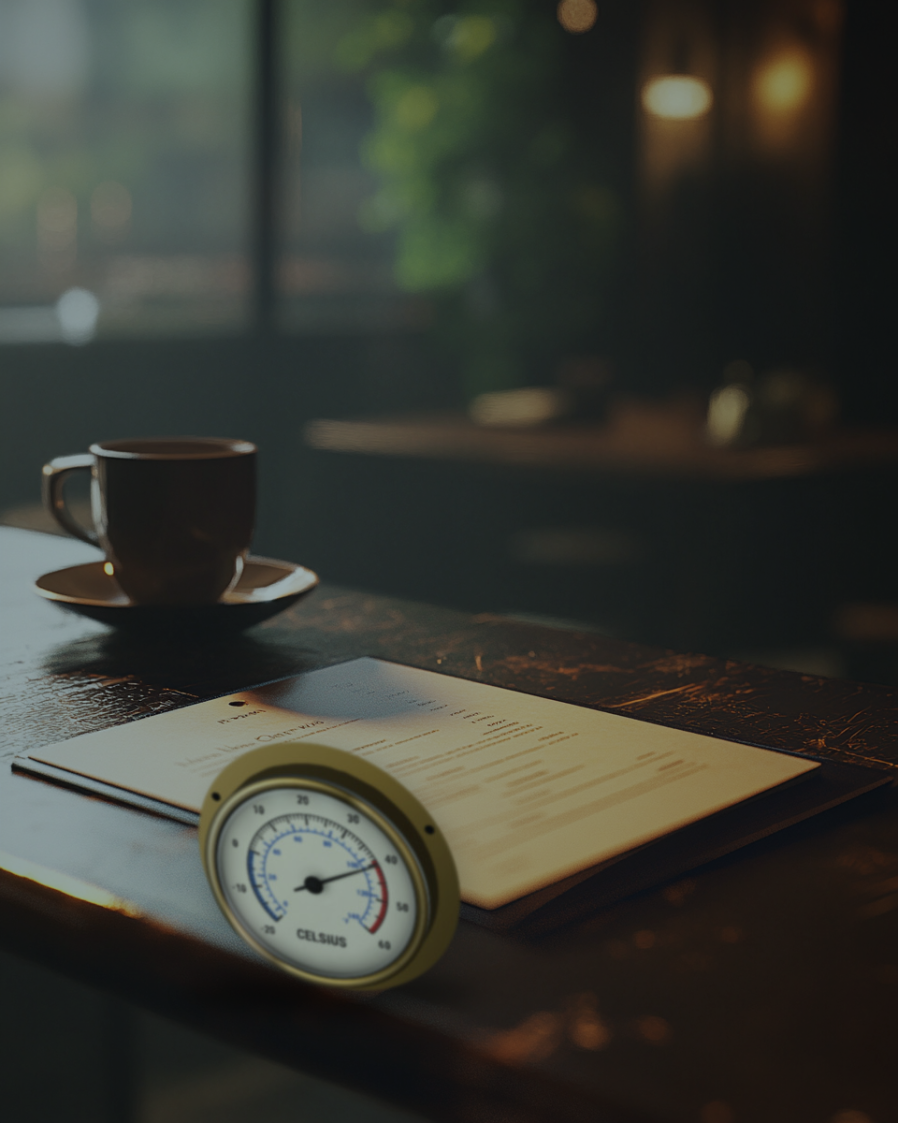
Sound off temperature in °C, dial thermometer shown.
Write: 40 °C
